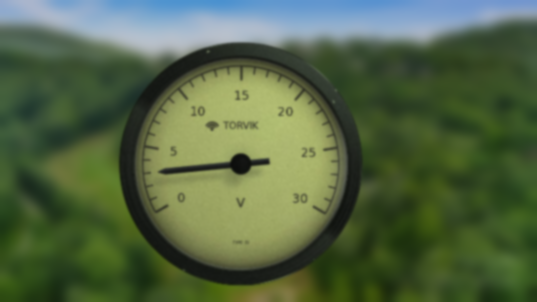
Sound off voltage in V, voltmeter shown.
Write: 3 V
